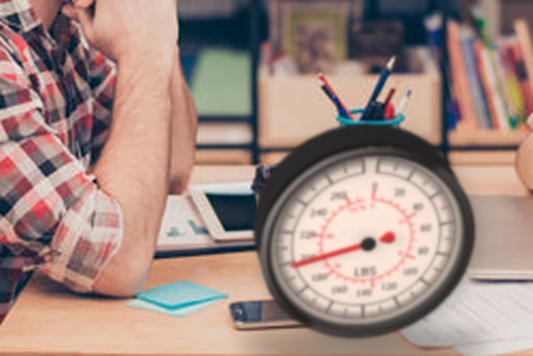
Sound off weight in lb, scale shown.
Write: 200 lb
